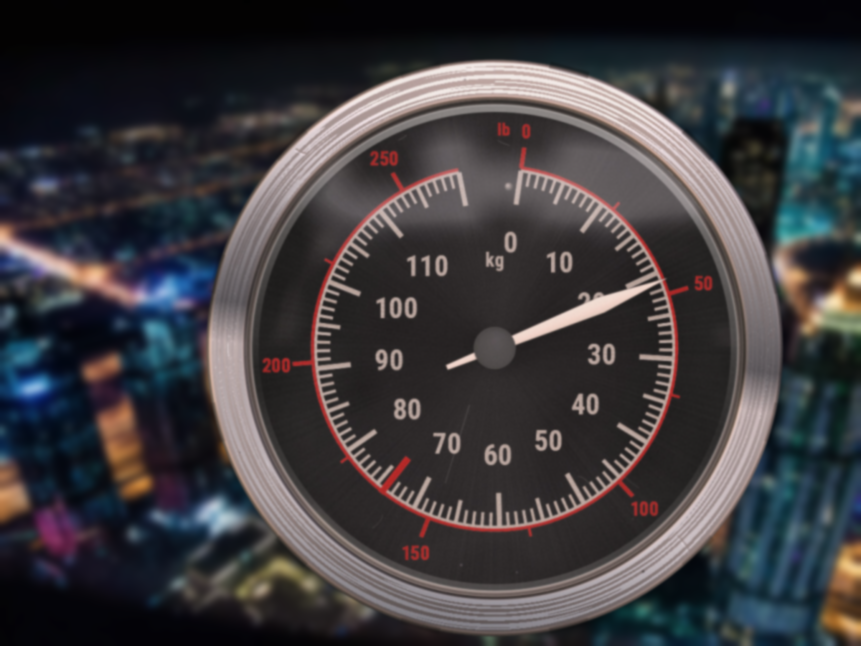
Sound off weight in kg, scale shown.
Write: 21 kg
